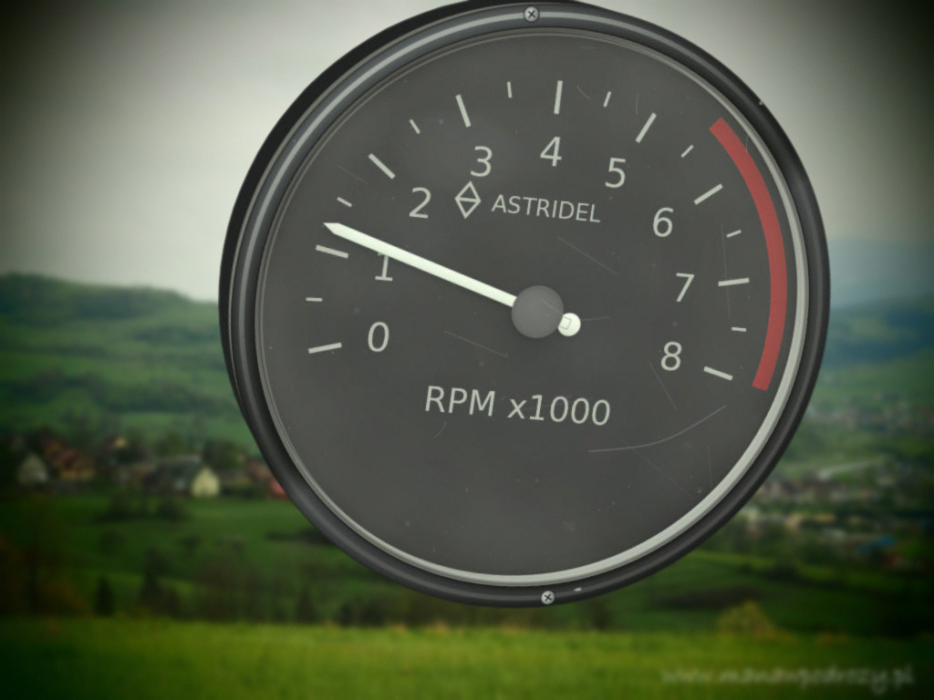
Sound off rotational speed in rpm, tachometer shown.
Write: 1250 rpm
